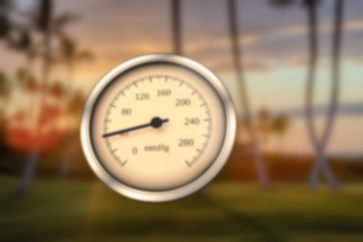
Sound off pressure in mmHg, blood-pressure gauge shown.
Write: 40 mmHg
